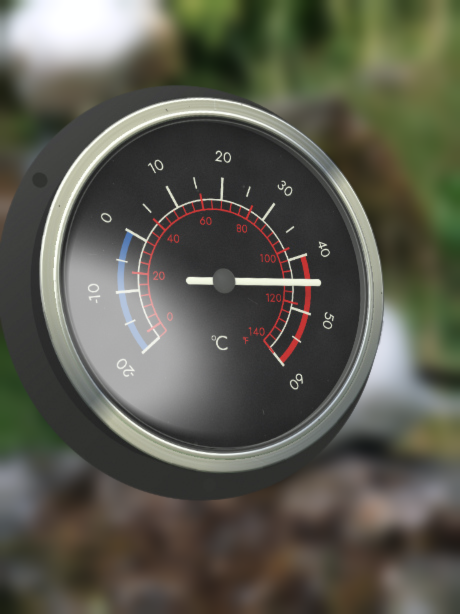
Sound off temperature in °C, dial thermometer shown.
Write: 45 °C
